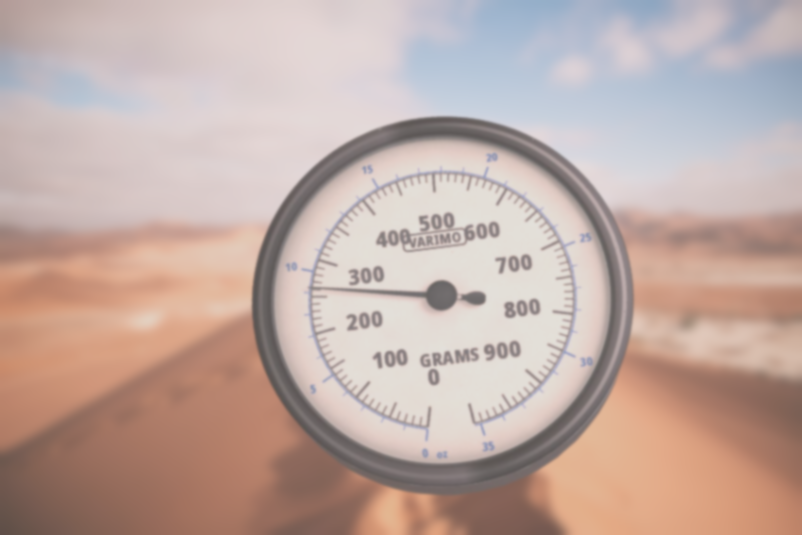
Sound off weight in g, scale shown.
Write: 260 g
